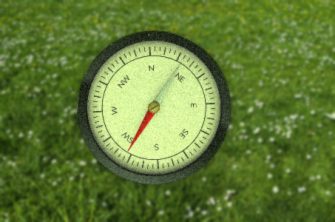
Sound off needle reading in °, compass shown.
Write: 215 °
